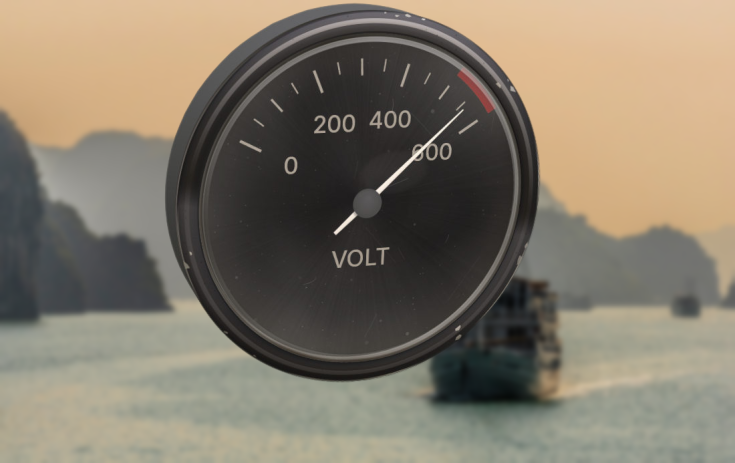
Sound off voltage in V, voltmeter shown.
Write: 550 V
